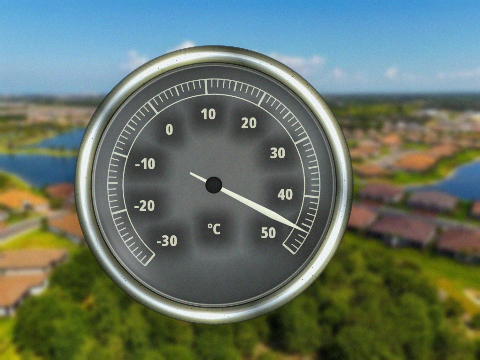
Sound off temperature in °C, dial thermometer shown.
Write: 46 °C
